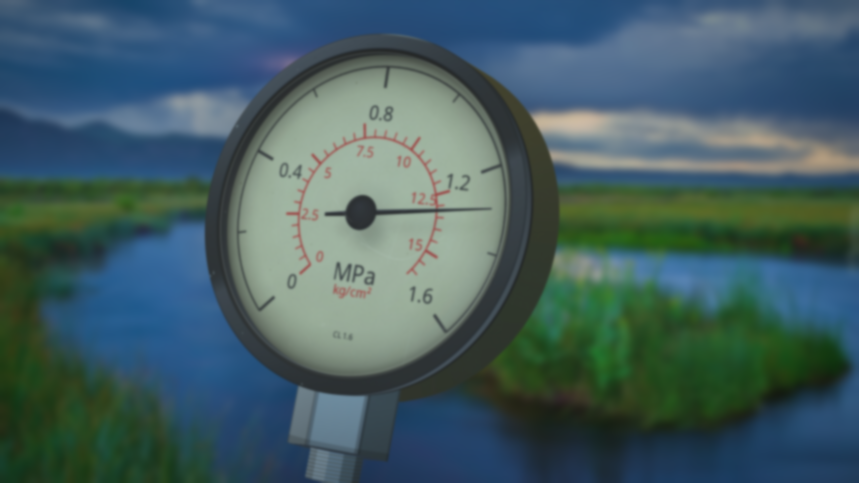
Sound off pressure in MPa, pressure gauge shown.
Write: 1.3 MPa
